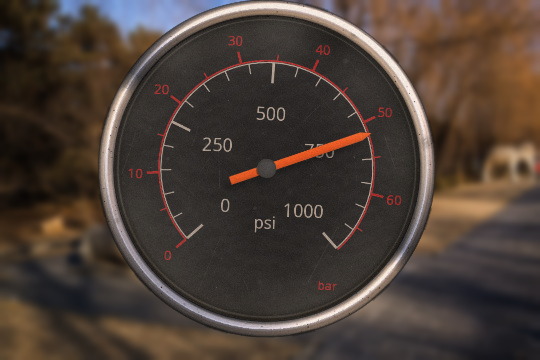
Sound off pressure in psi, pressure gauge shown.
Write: 750 psi
